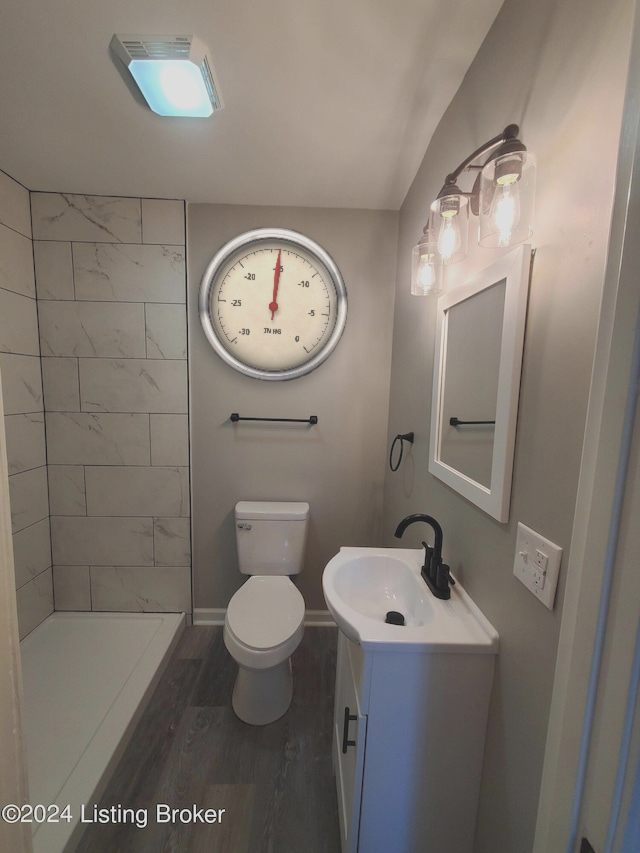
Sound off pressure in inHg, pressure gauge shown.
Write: -15 inHg
